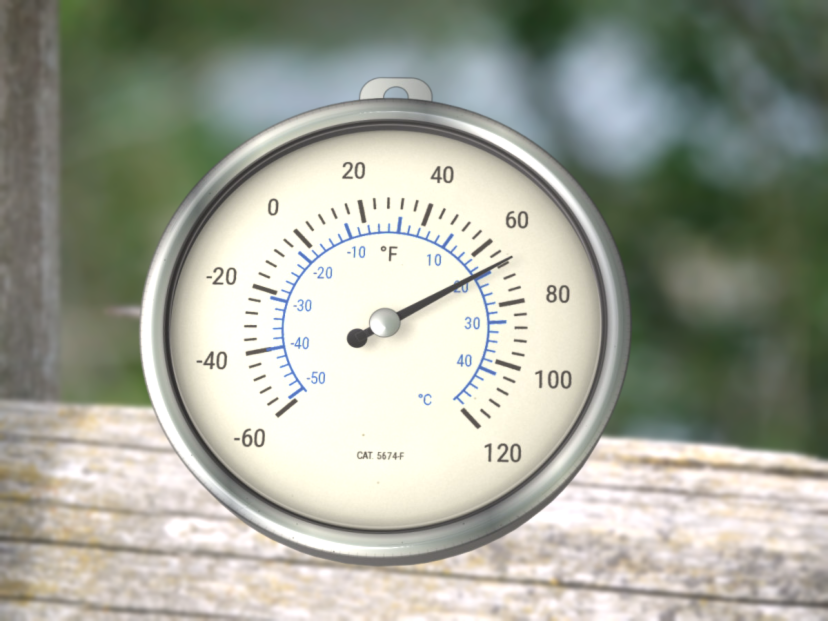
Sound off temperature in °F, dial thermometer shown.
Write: 68 °F
